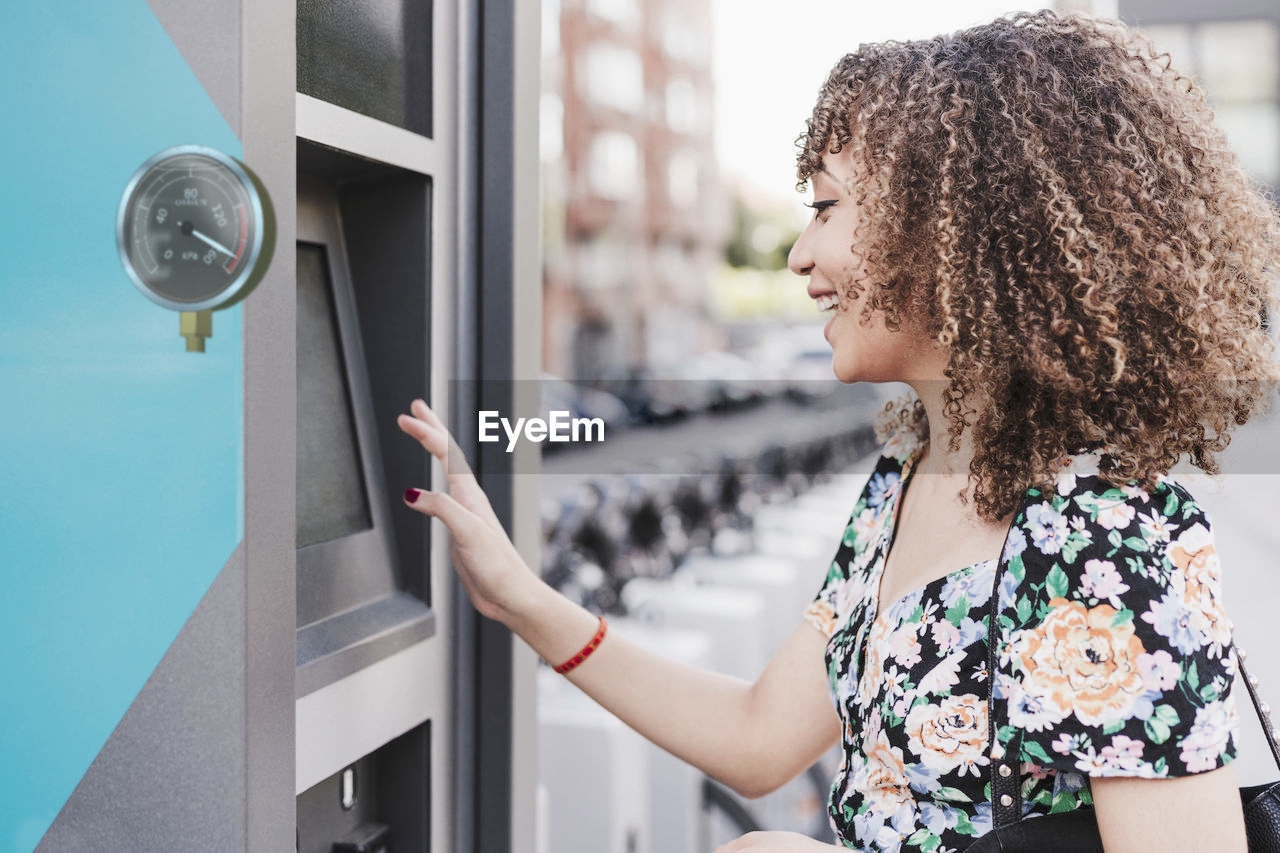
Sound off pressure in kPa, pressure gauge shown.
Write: 150 kPa
